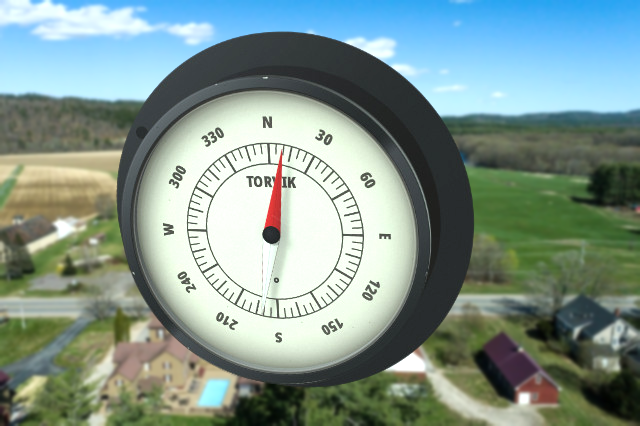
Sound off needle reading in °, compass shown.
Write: 10 °
